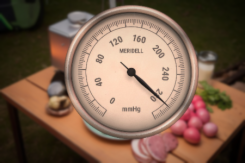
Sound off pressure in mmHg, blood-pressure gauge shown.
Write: 280 mmHg
